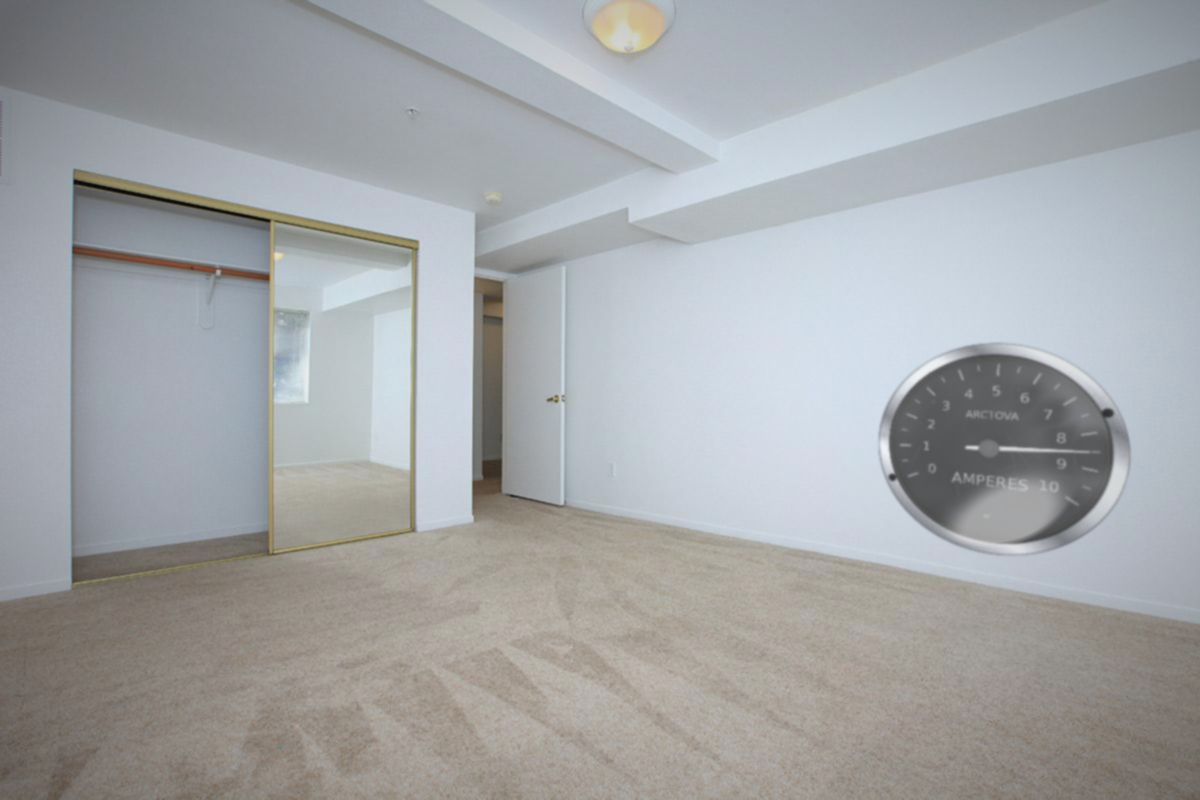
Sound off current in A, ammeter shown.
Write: 8.5 A
